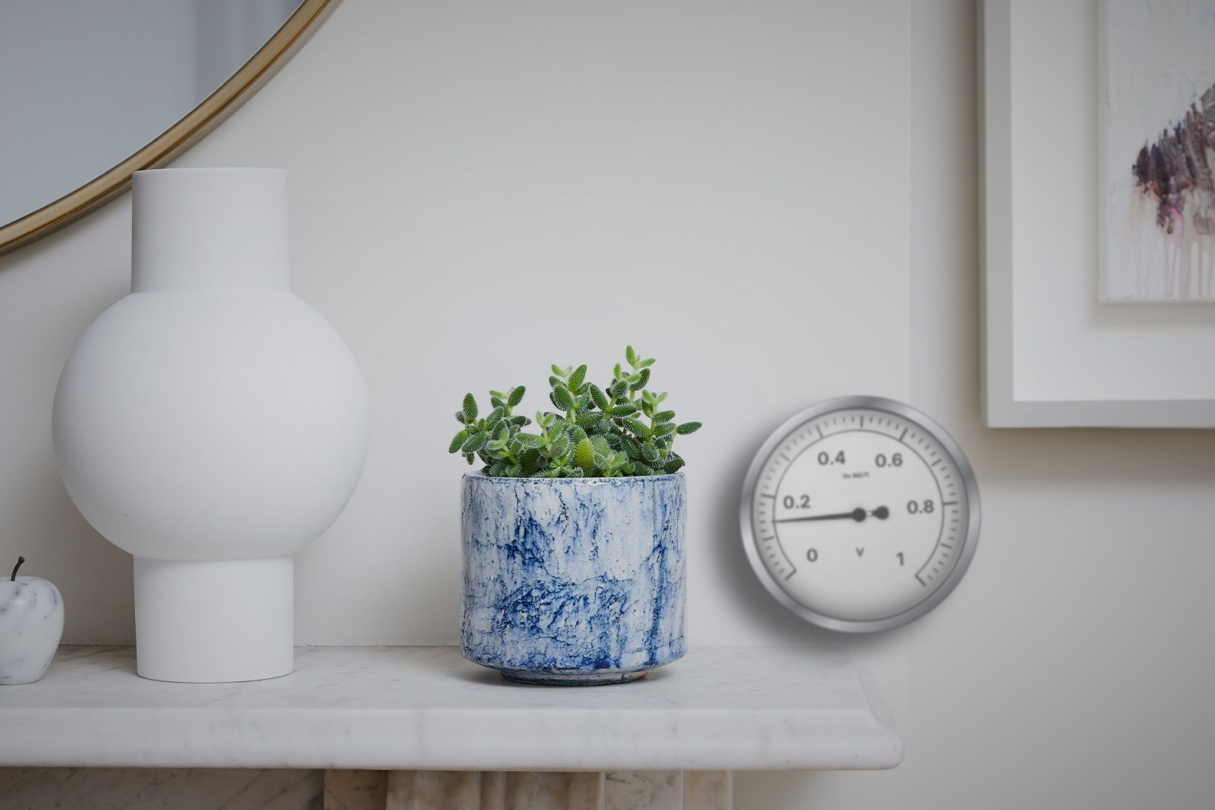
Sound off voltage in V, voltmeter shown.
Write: 0.14 V
